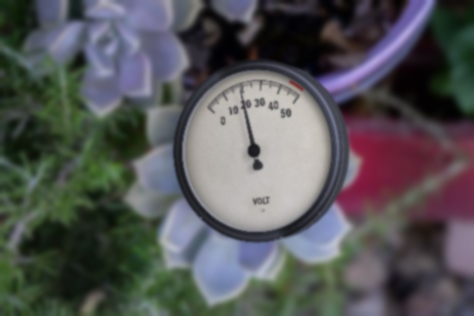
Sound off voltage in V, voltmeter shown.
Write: 20 V
